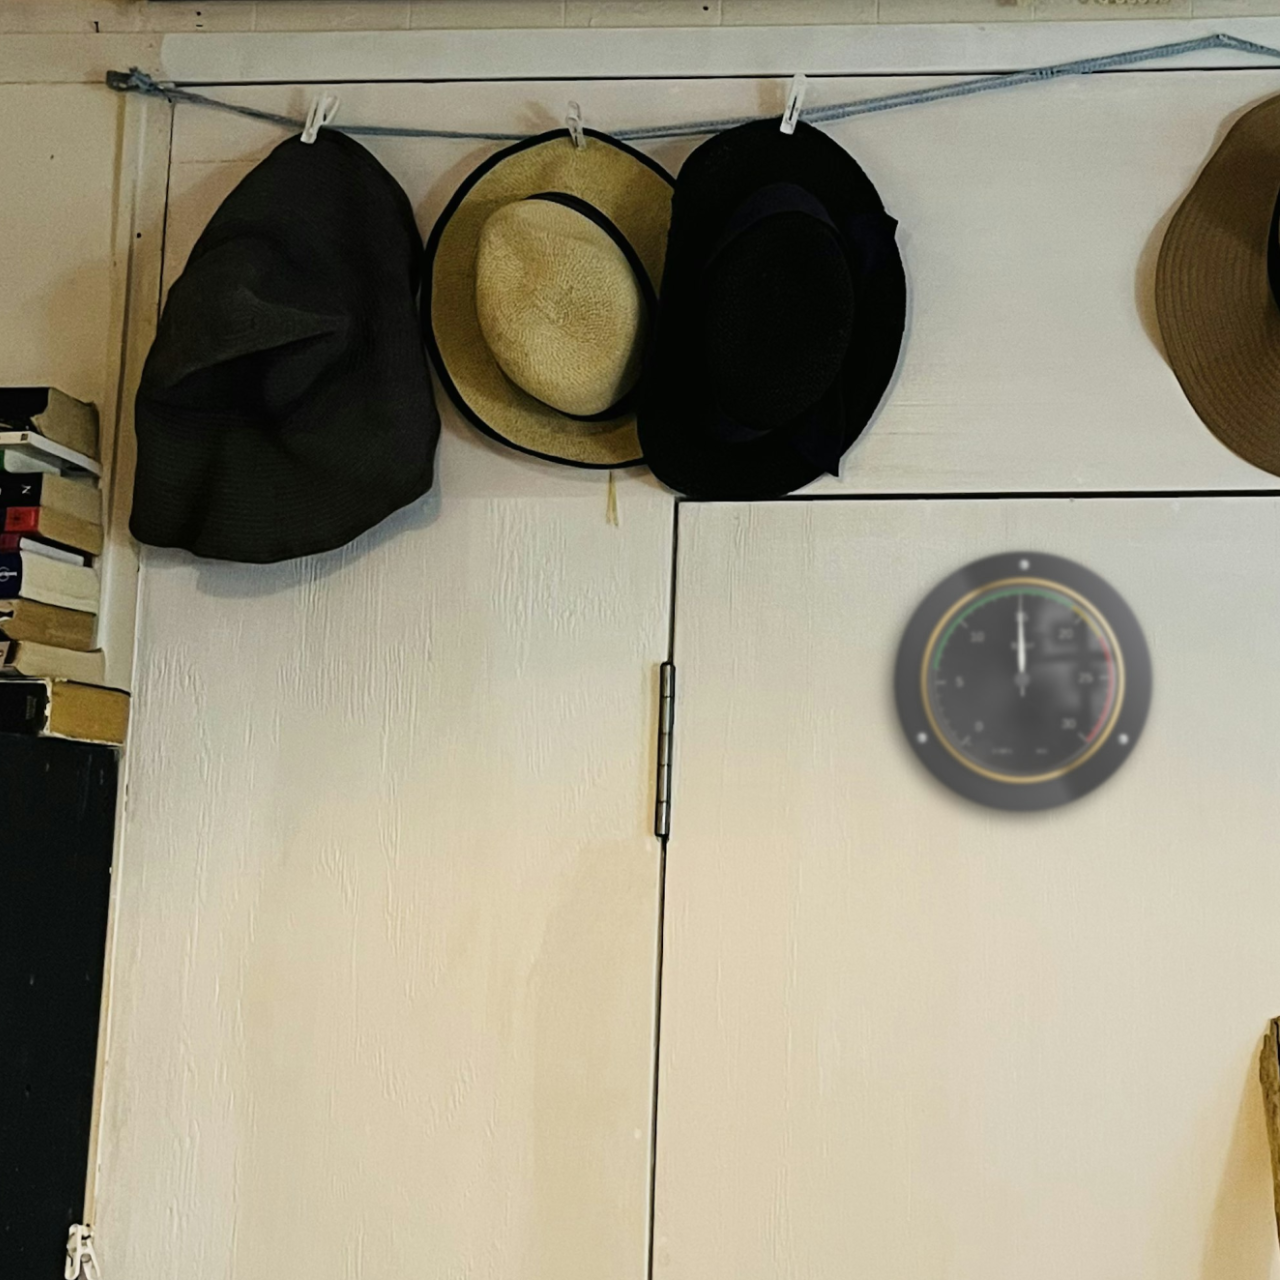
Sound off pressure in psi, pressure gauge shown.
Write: 15 psi
